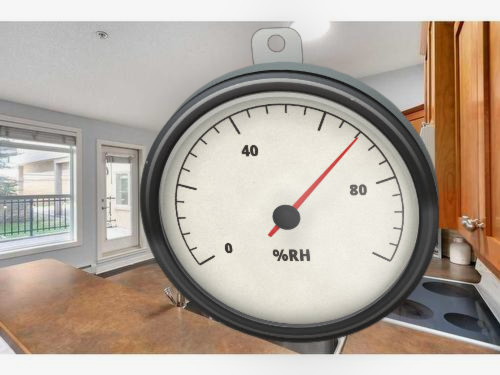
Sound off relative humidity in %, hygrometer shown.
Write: 68 %
